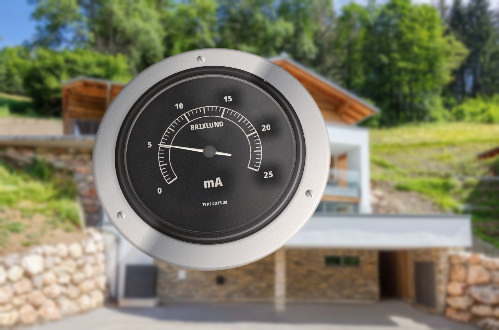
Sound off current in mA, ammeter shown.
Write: 5 mA
